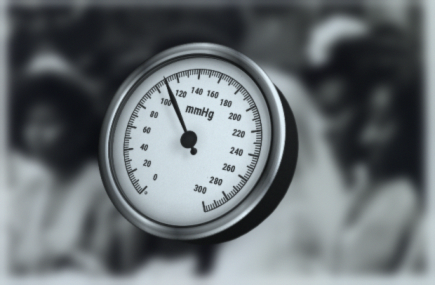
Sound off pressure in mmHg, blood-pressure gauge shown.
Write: 110 mmHg
